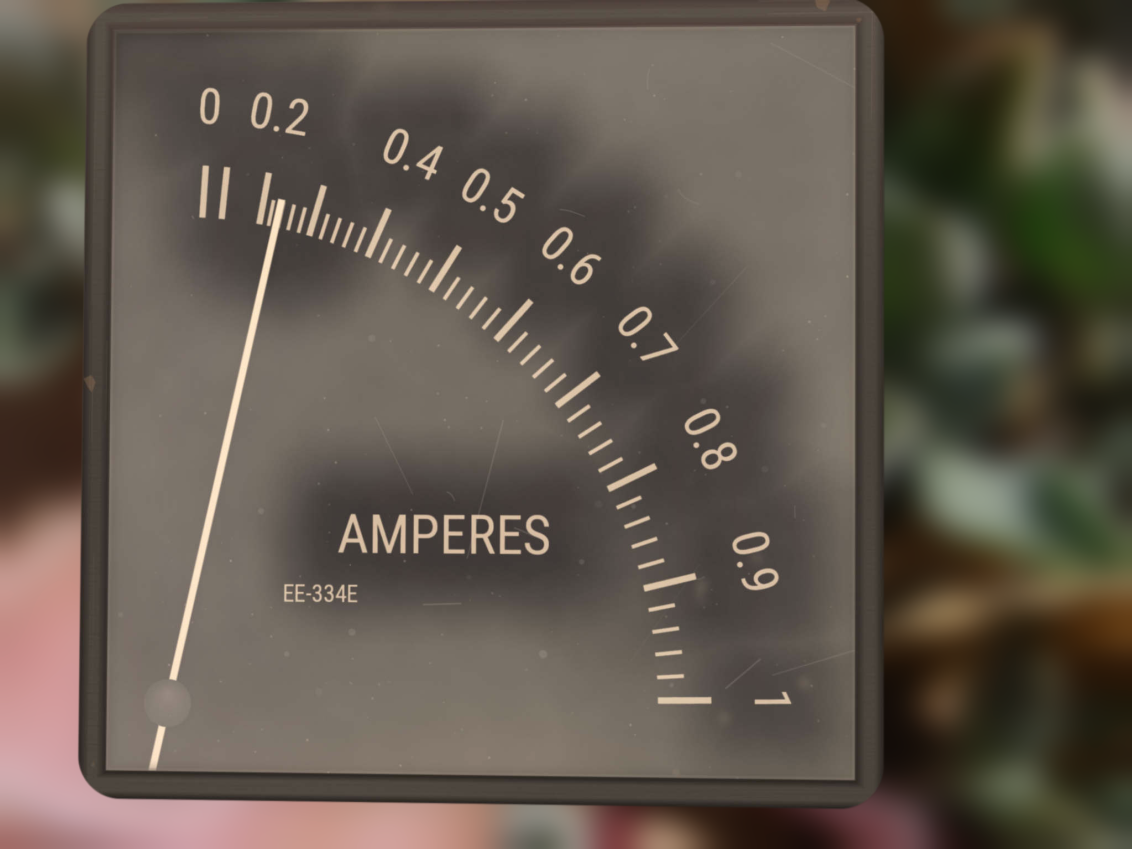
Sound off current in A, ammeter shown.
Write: 0.24 A
